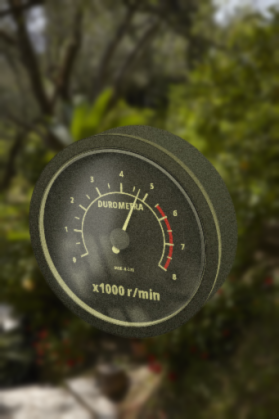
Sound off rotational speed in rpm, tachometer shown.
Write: 4750 rpm
